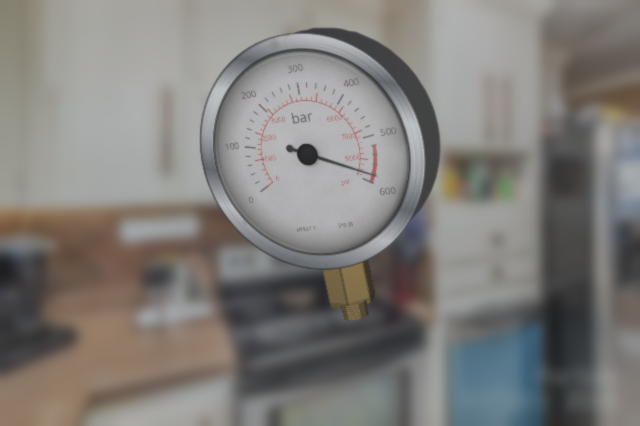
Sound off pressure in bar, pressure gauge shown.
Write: 580 bar
